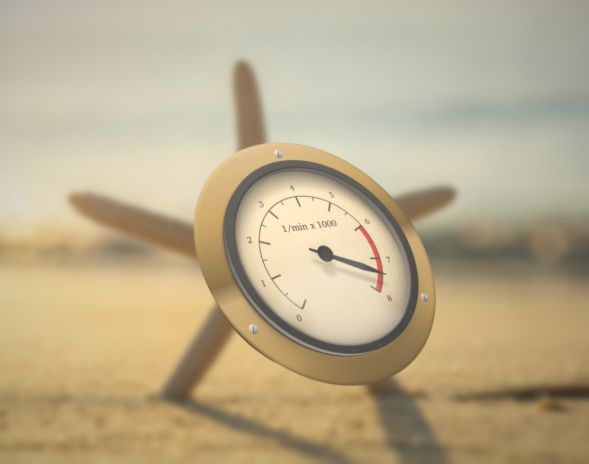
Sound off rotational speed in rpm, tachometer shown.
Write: 7500 rpm
